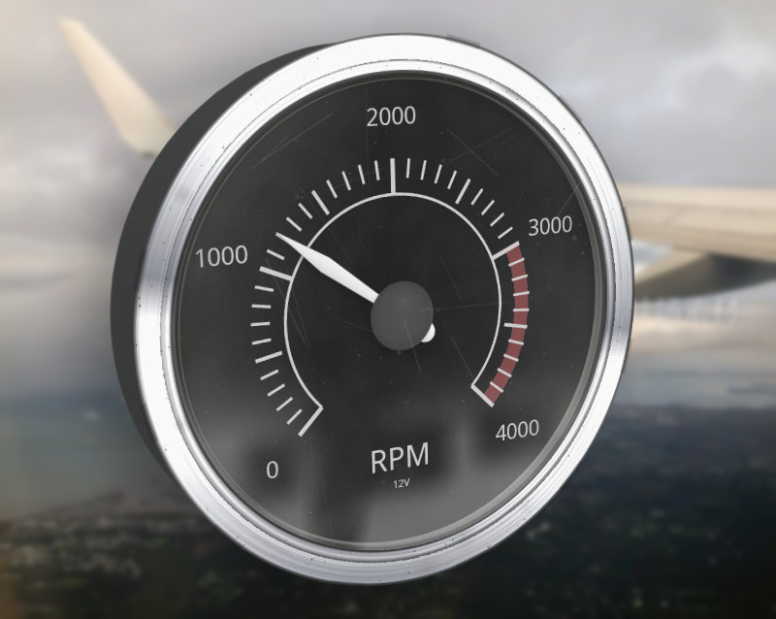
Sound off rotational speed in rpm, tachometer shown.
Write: 1200 rpm
